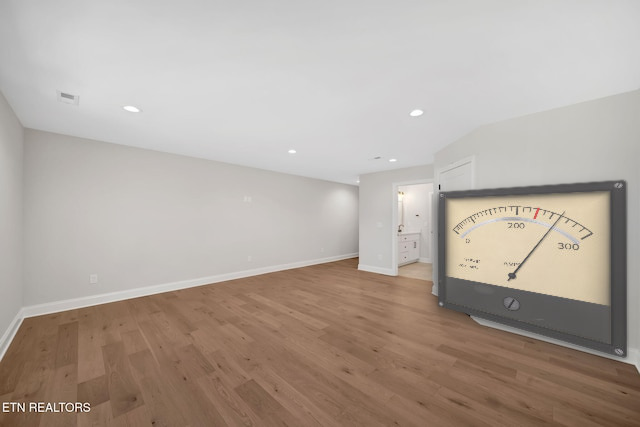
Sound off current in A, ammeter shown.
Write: 260 A
